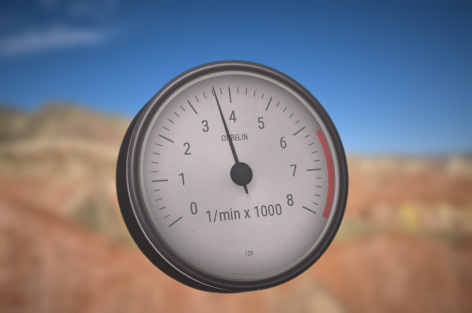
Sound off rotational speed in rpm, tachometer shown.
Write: 3600 rpm
